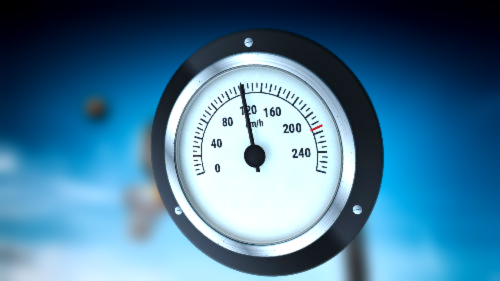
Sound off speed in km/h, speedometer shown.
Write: 120 km/h
